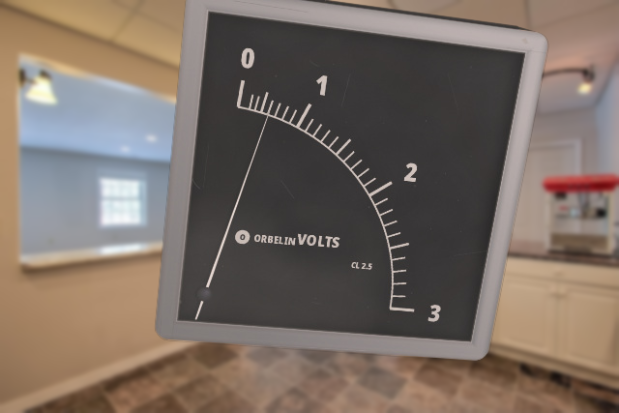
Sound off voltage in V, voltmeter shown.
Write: 0.6 V
